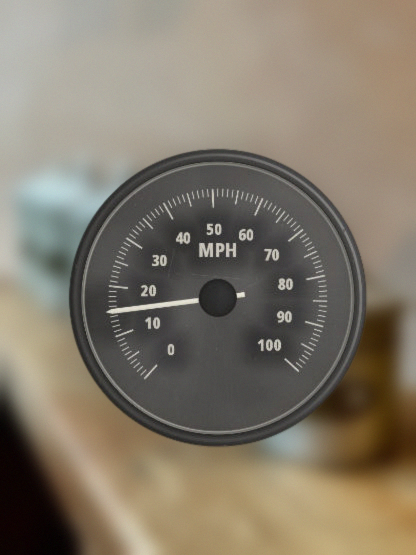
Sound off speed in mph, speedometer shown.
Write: 15 mph
